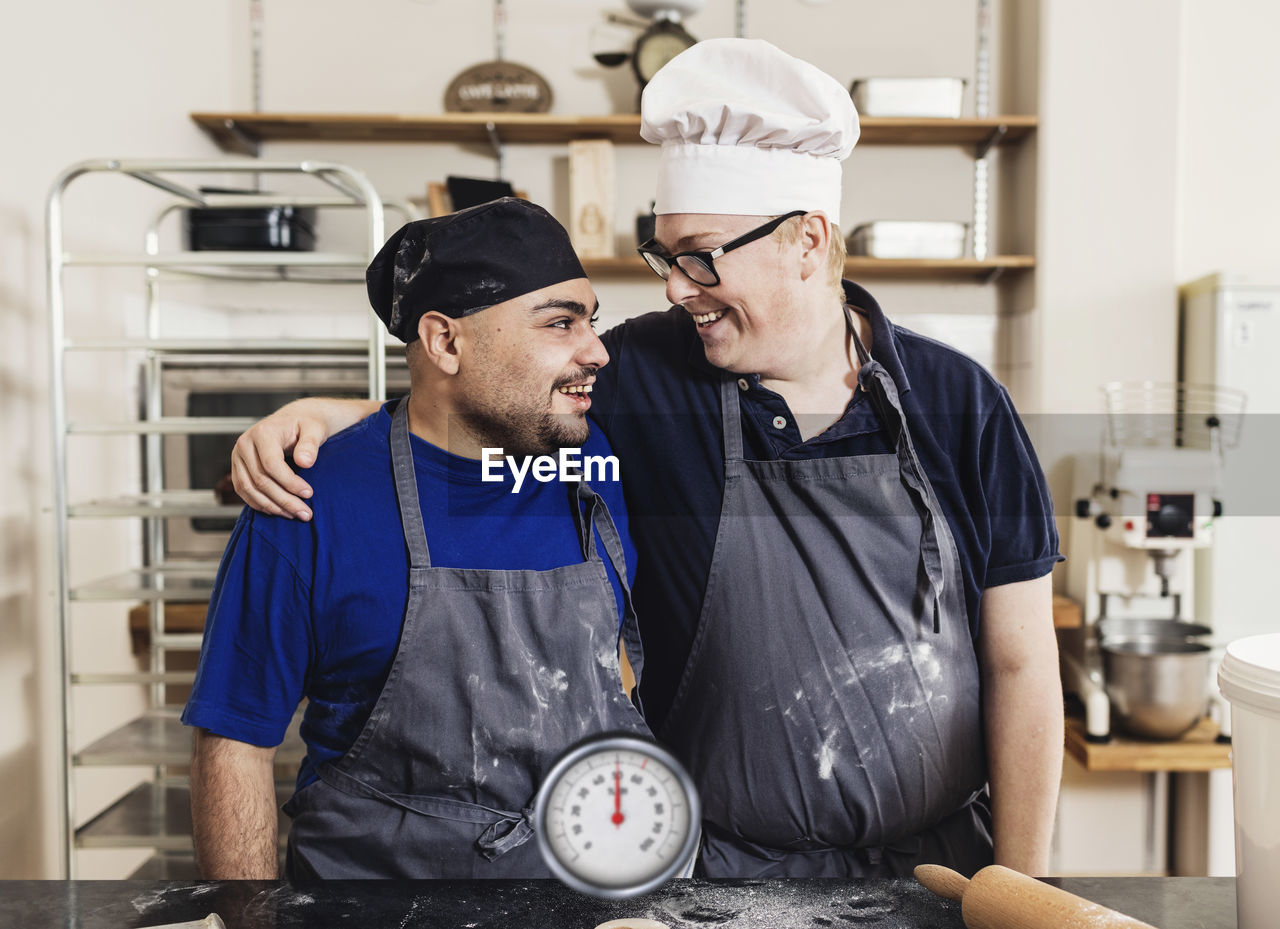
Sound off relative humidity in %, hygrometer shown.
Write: 50 %
